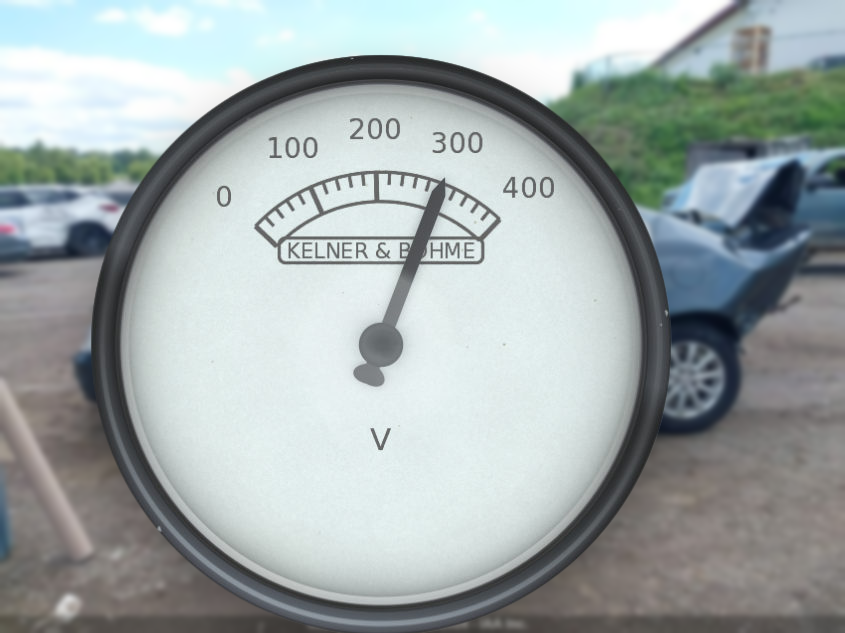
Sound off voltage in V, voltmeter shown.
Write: 300 V
